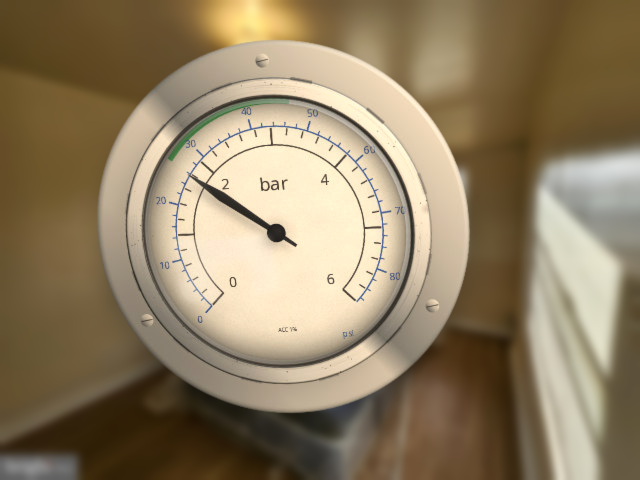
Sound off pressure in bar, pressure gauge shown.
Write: 1.8 bar
